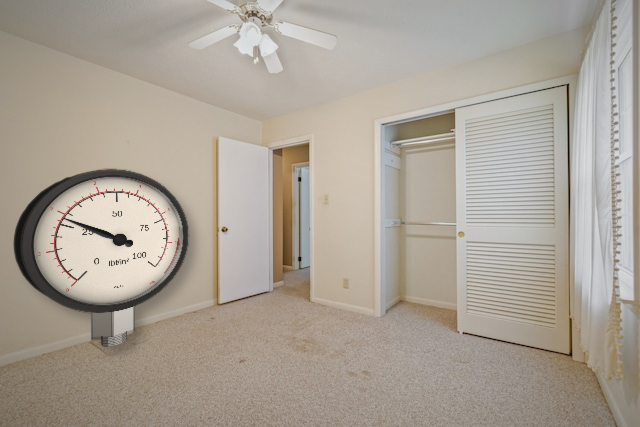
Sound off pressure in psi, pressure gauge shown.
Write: 27.5 psi
